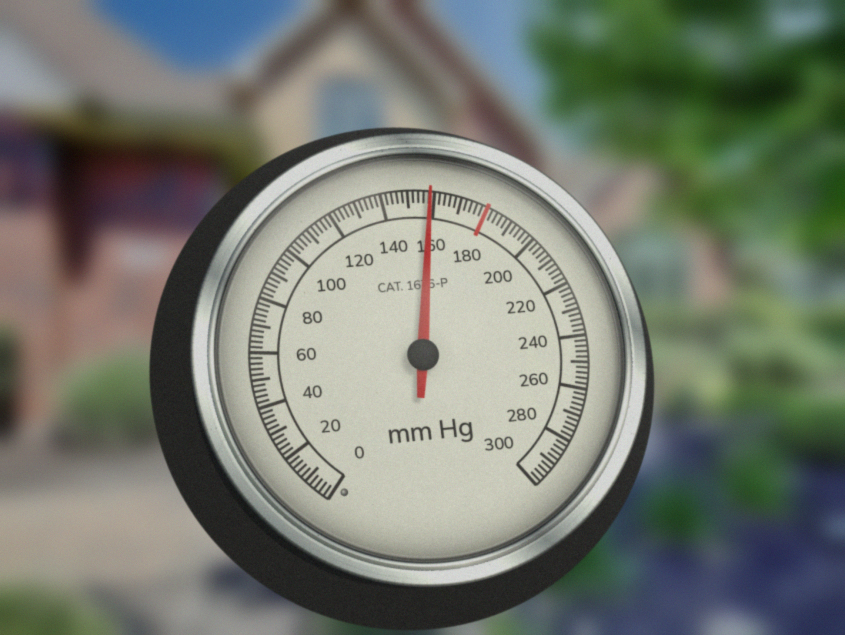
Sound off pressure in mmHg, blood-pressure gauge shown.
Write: 158 mmHg
